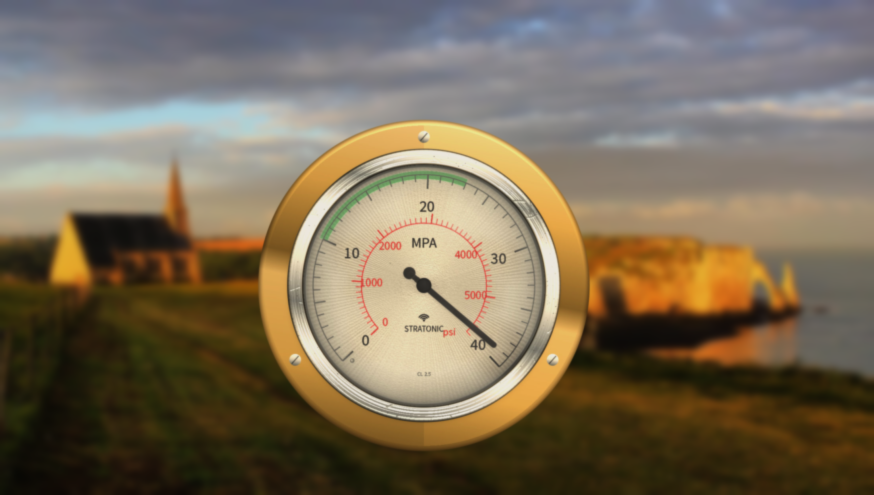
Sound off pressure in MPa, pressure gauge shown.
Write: 39 MPa
